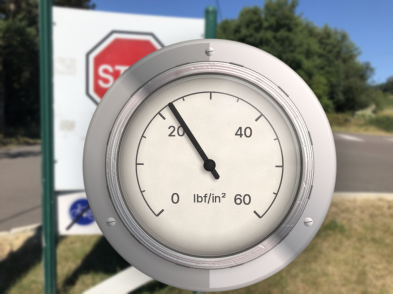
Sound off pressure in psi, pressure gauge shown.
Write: 22.5 psi
